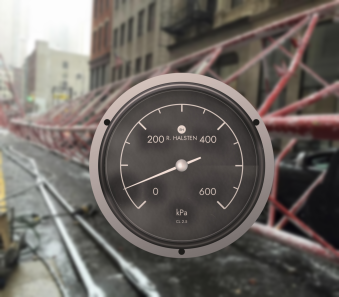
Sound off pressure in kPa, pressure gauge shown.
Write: 50 kPa
